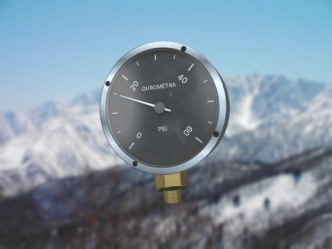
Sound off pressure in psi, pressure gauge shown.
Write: 15 psi
